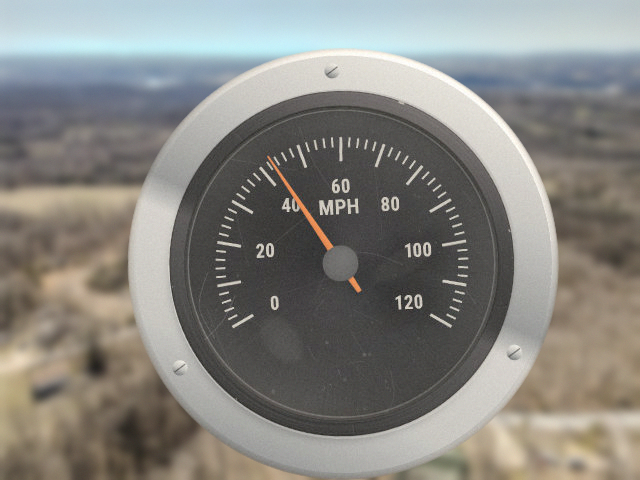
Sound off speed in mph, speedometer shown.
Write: 43 mph
